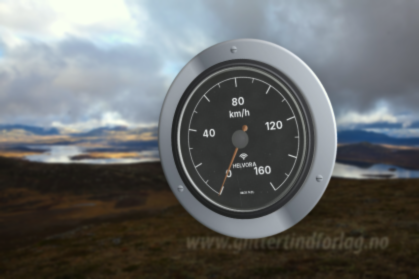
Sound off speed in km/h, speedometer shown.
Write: 0 km/h
